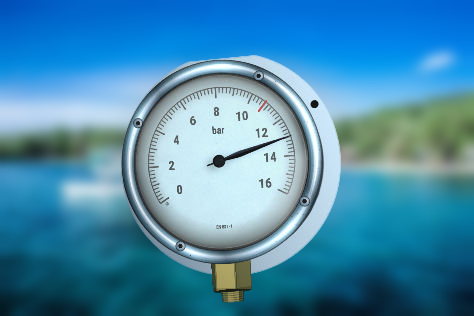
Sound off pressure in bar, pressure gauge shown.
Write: 13 bar
